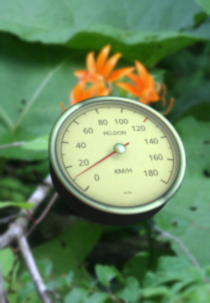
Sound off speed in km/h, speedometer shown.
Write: 10 km/h
